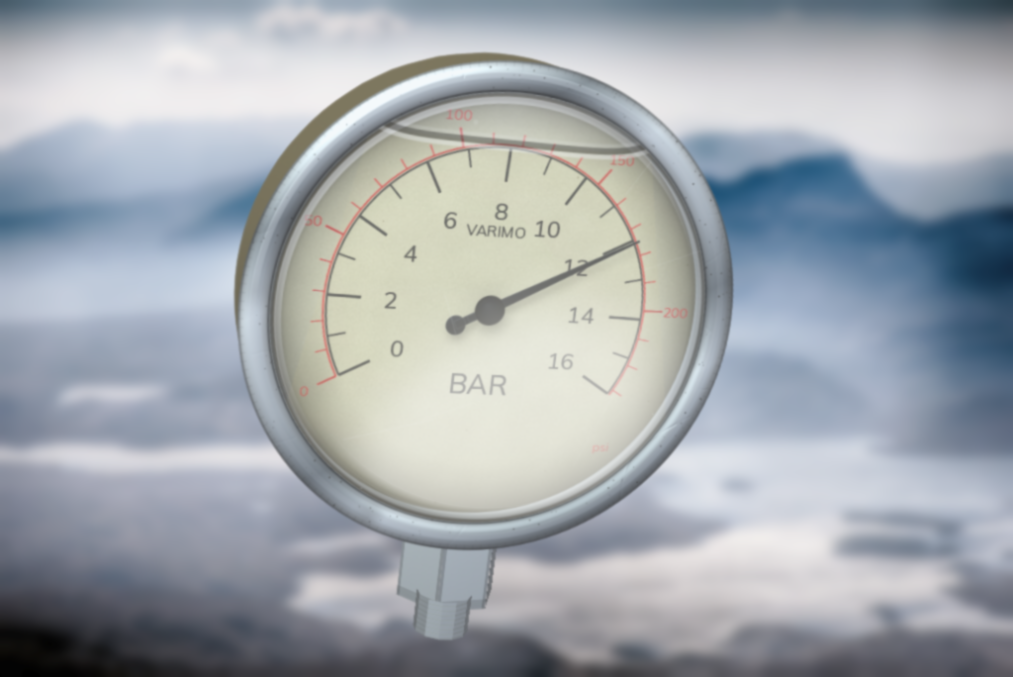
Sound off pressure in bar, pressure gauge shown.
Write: 12 bar
